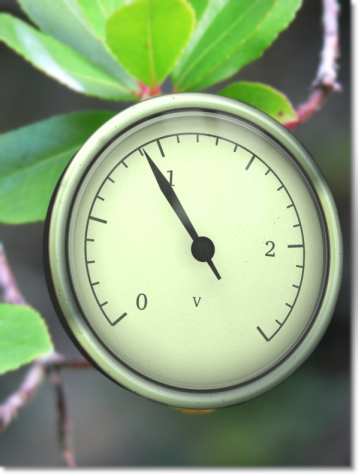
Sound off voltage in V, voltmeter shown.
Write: 0.9 V
